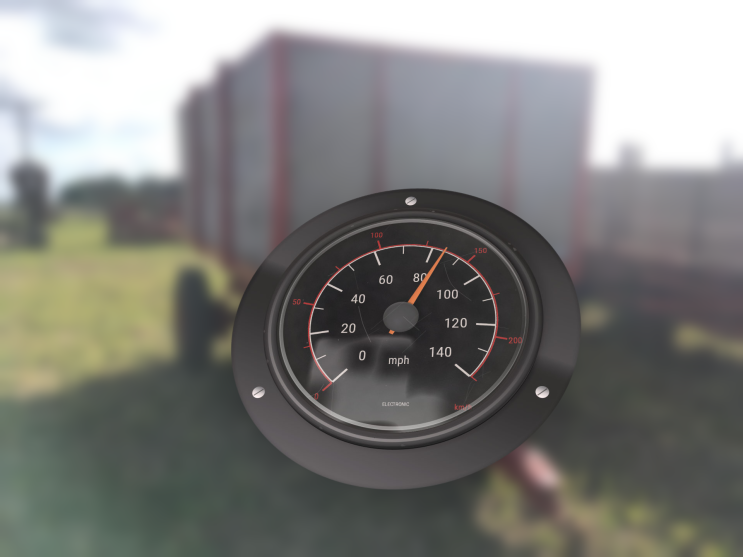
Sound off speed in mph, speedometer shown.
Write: 85 mph
